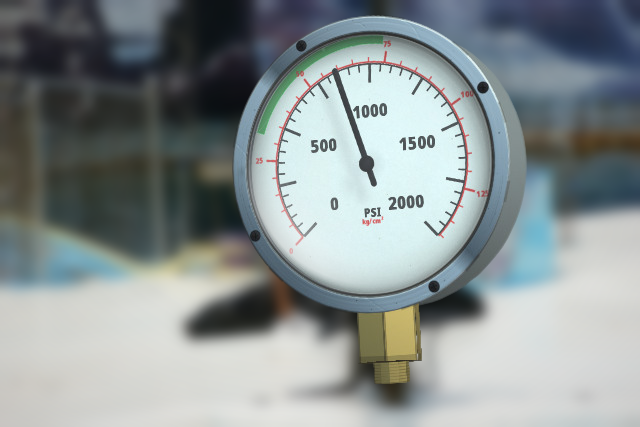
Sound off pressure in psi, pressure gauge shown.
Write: 850 psi
